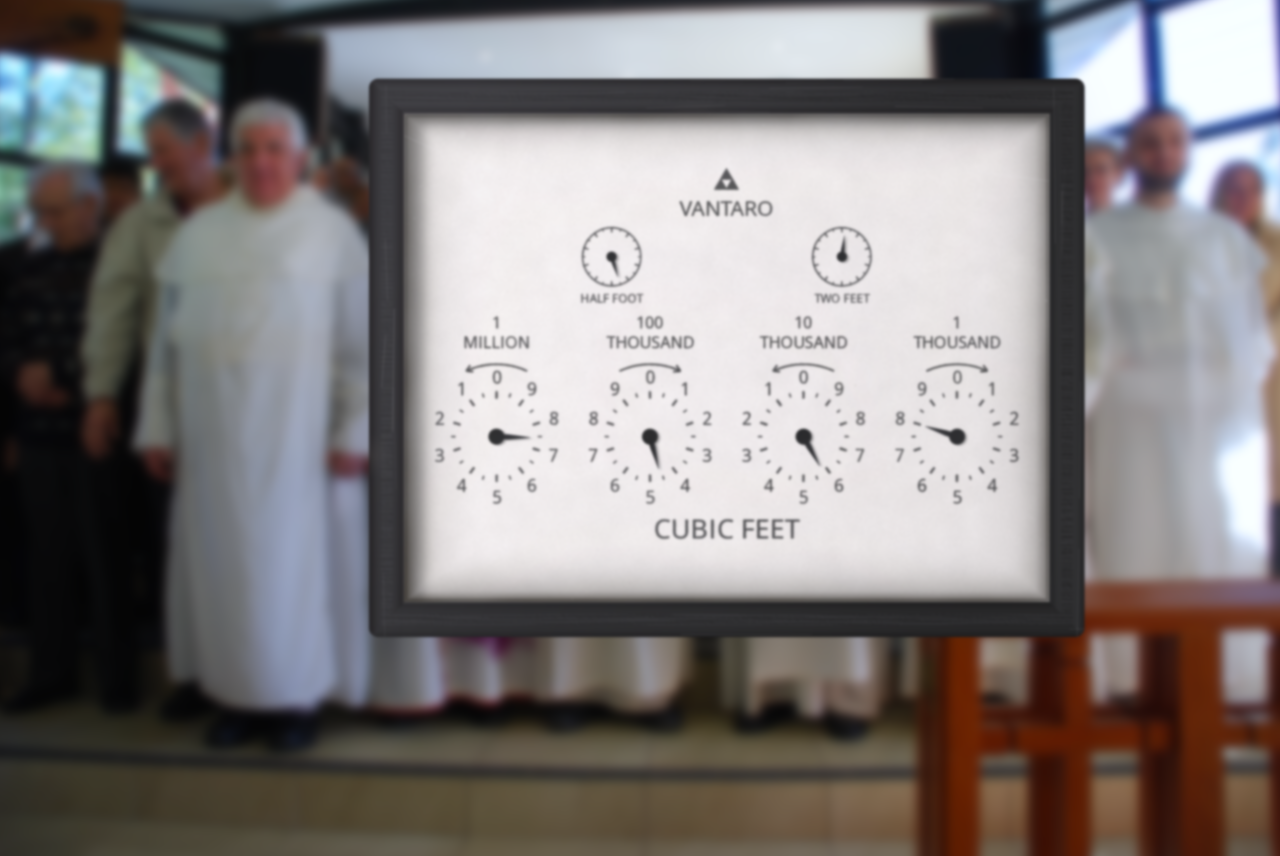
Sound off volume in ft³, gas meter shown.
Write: 745800 ft³
